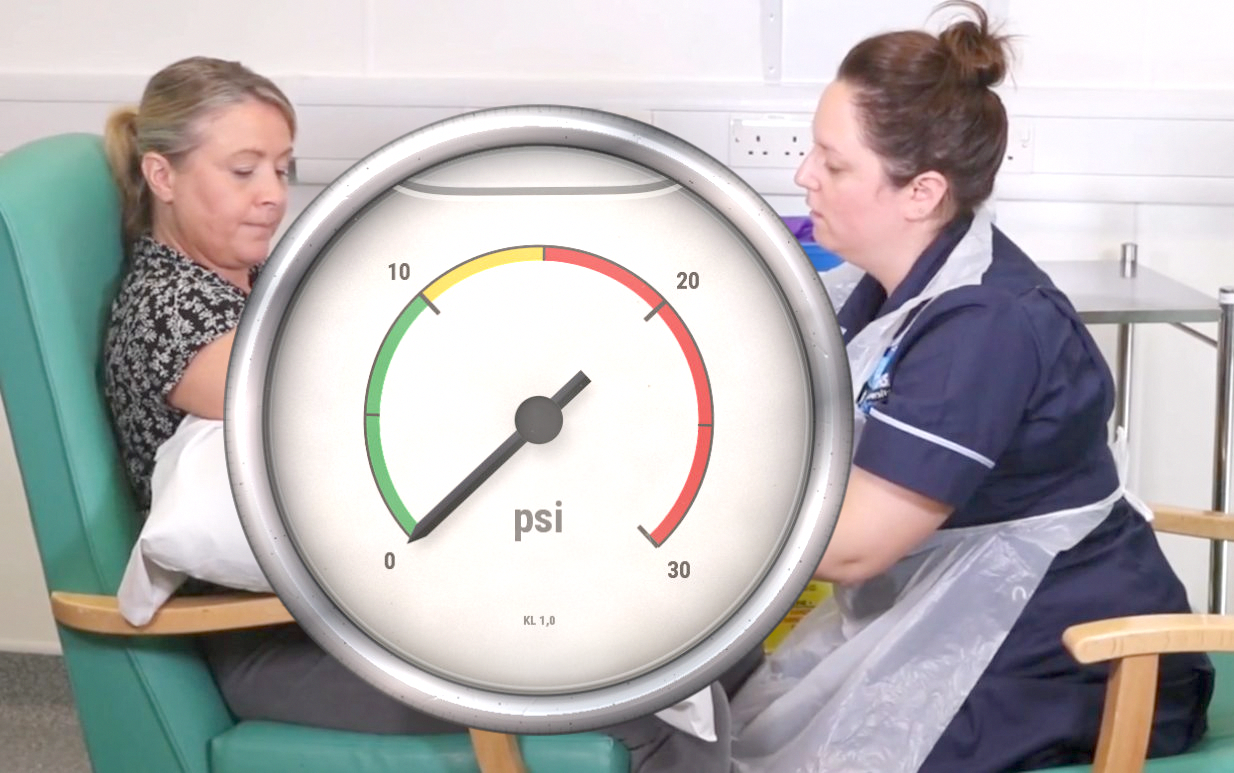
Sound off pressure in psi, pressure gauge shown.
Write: 0 psi
